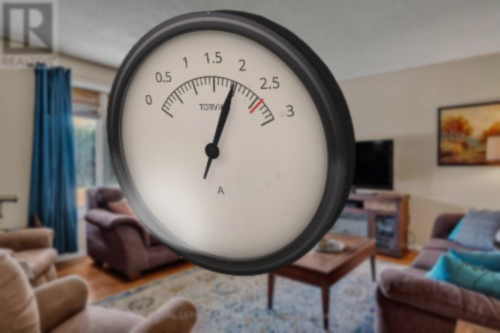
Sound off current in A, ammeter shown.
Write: 2 A
